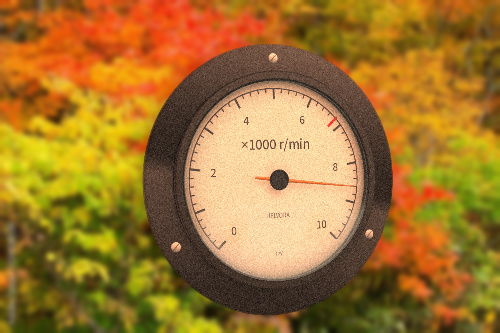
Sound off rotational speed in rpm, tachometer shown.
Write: 8600 rpm
